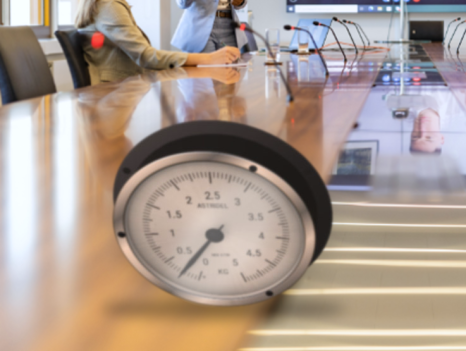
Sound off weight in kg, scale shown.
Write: 0.25 kg
